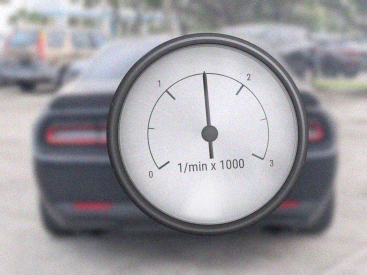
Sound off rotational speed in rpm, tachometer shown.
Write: 1500 rpm
